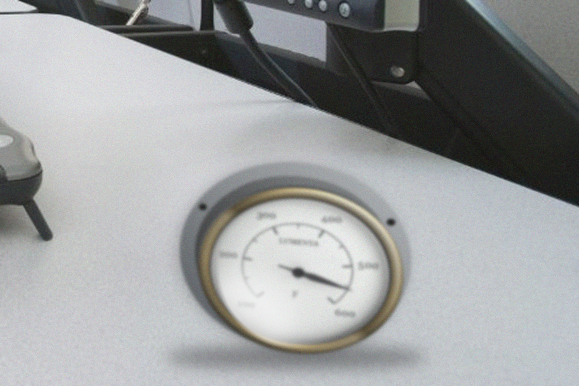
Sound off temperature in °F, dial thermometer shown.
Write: 550 °F
